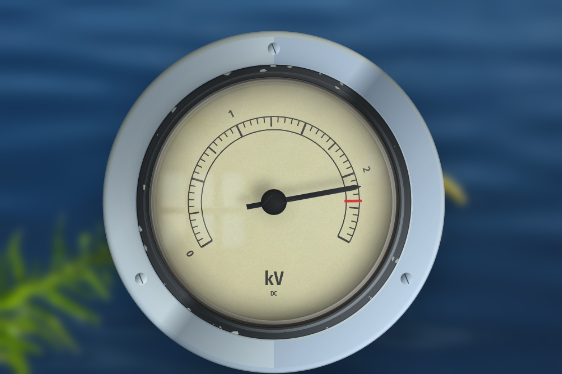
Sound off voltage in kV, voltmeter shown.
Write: 2.1 kV
